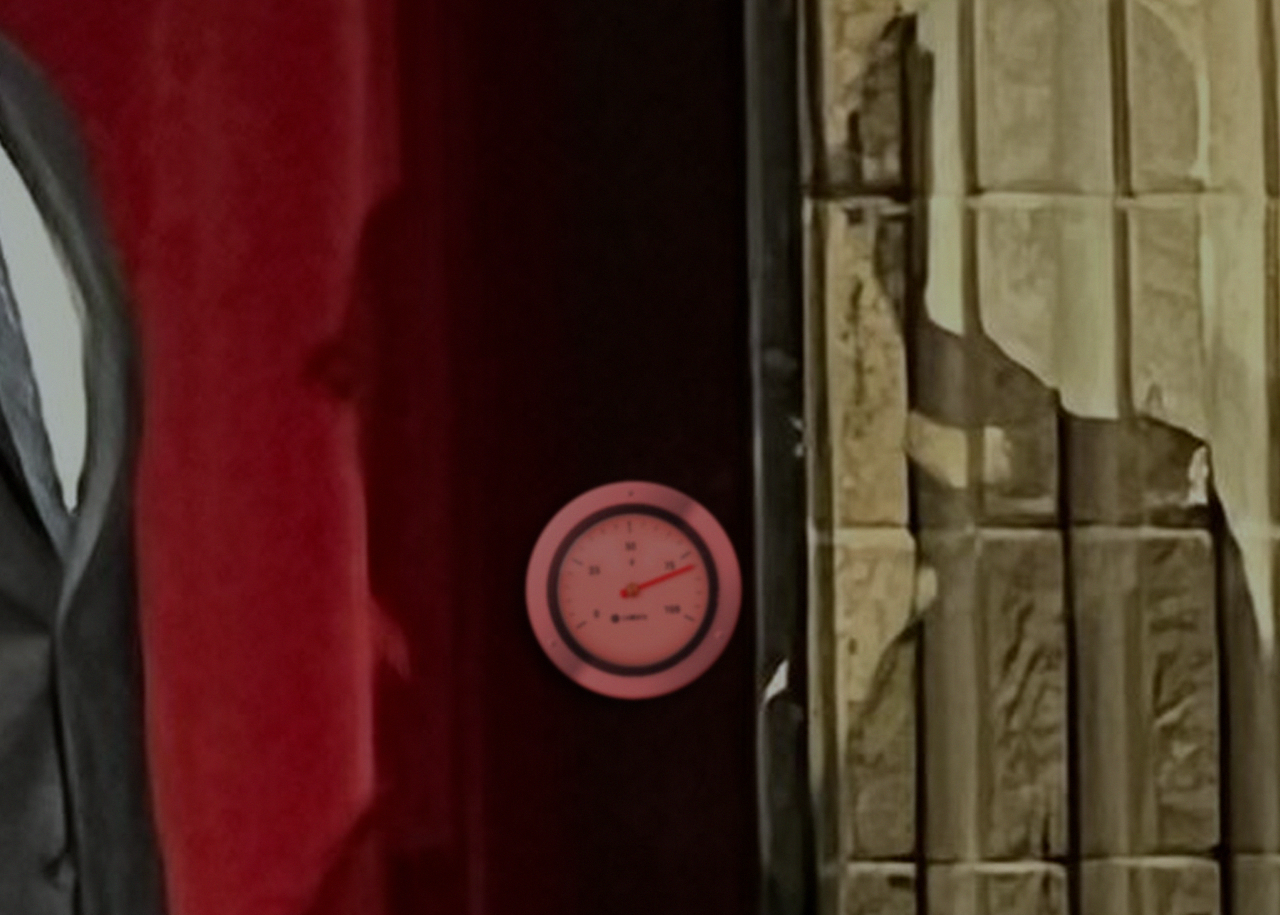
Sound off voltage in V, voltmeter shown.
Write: 80 V
